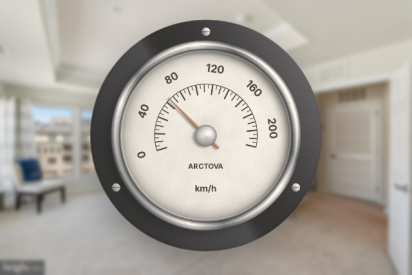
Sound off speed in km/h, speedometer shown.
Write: 65 km/h
